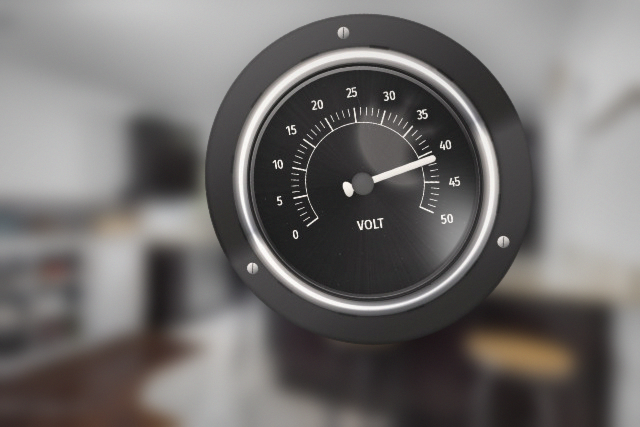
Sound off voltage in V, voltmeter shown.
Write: 41 V
